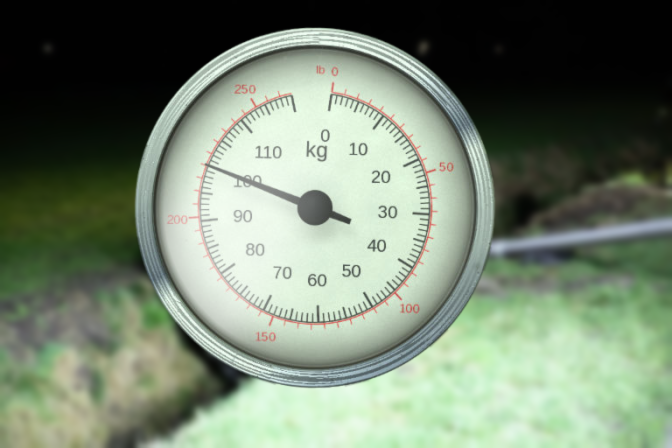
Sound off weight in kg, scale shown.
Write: 100 kg
